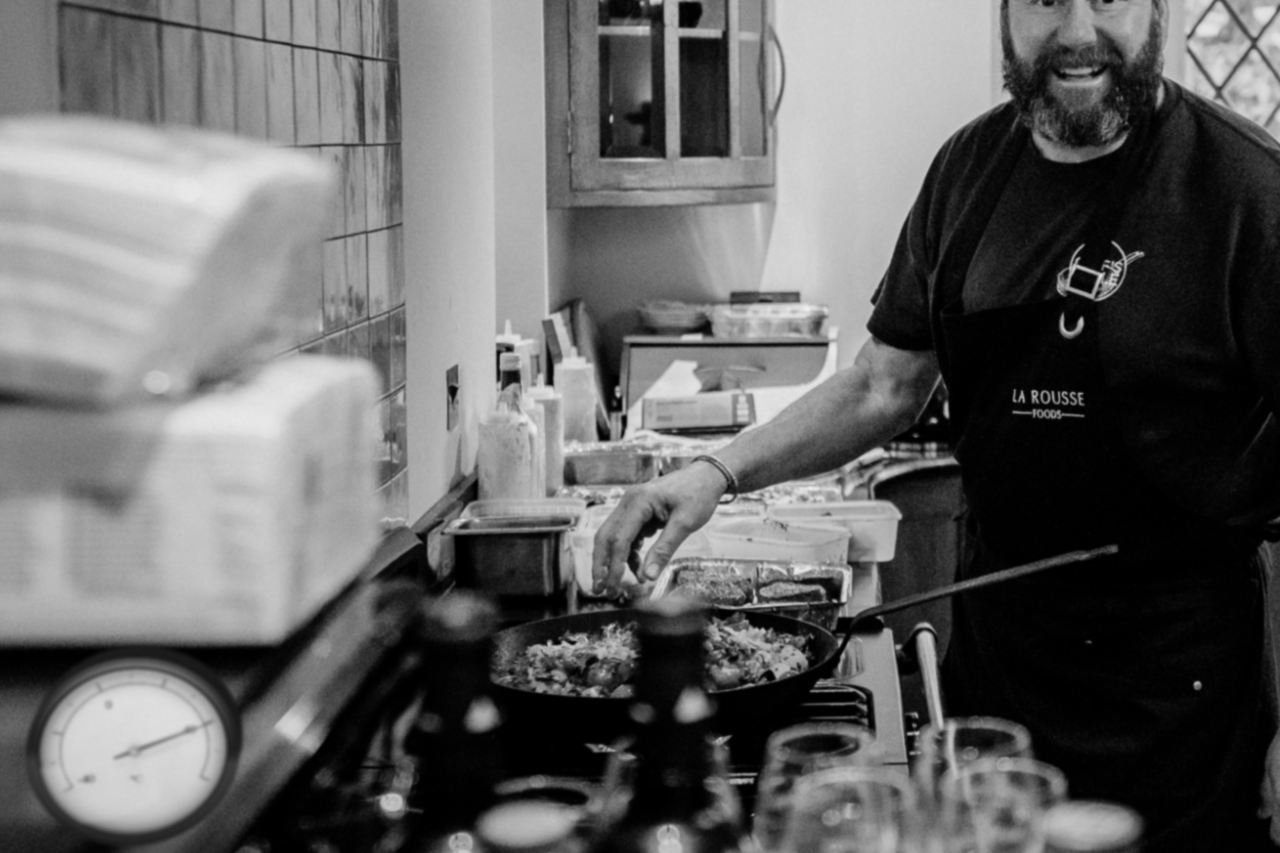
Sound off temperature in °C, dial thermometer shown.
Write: 40 °C
